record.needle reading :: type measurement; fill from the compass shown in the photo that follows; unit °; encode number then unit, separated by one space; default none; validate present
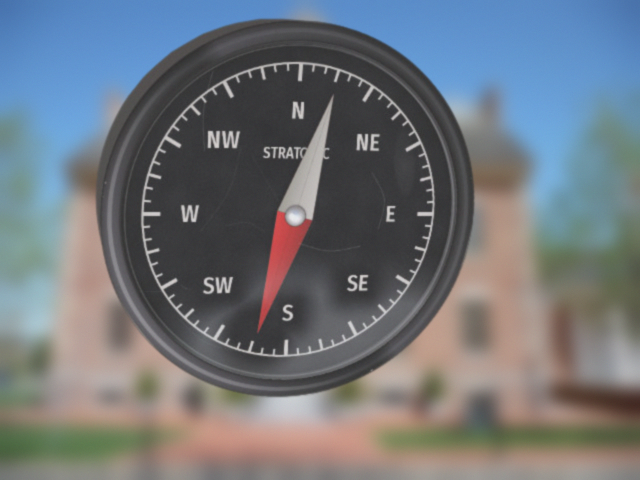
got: 195 °
